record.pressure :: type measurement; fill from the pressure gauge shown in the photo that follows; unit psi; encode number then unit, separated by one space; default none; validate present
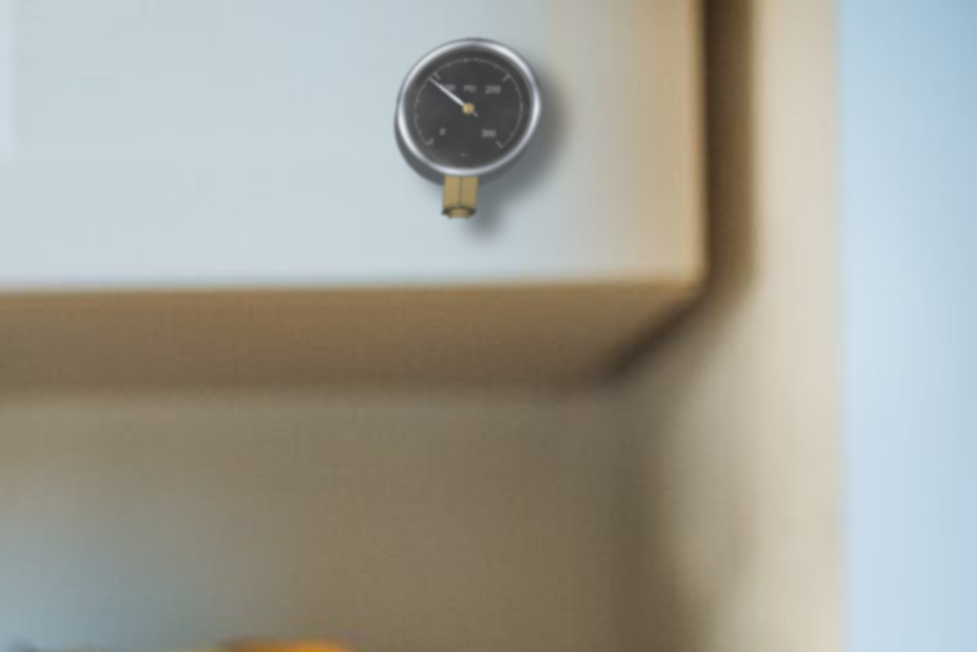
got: 90 psi
